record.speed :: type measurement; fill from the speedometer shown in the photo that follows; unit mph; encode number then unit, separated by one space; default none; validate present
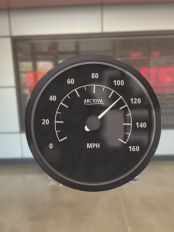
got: 110 mph
